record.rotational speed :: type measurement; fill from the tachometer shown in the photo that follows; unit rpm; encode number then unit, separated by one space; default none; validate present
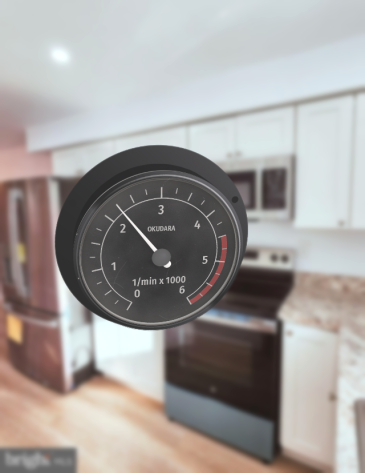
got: 2250 rpm
